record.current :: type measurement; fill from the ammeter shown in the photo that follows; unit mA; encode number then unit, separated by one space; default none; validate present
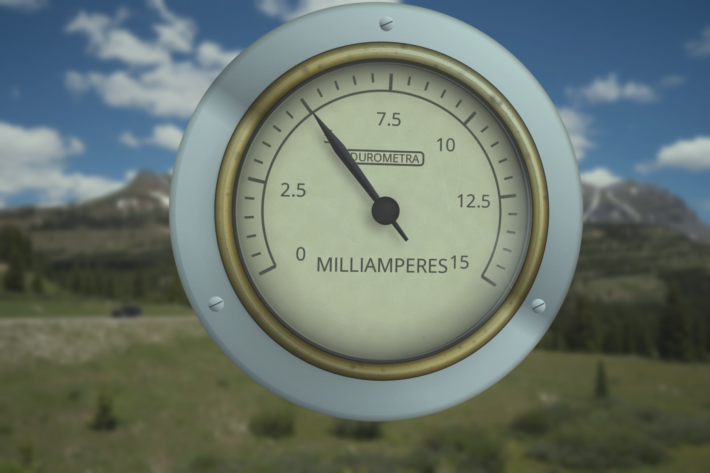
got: 5 mA
